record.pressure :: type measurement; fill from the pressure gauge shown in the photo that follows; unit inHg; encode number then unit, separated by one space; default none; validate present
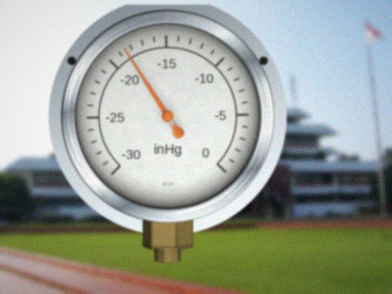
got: -18.5 inHg
